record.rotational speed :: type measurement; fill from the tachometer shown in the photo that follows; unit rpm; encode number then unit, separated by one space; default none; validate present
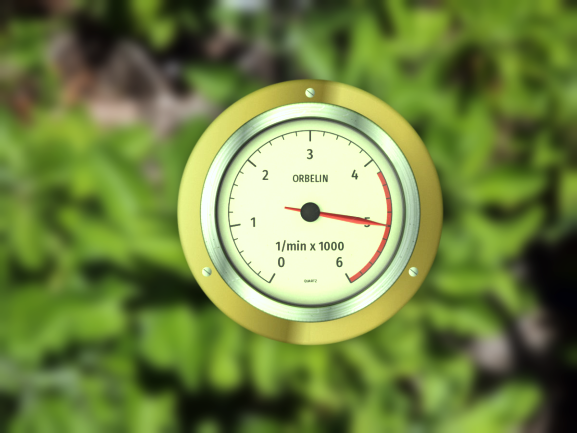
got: 5000 rpm
